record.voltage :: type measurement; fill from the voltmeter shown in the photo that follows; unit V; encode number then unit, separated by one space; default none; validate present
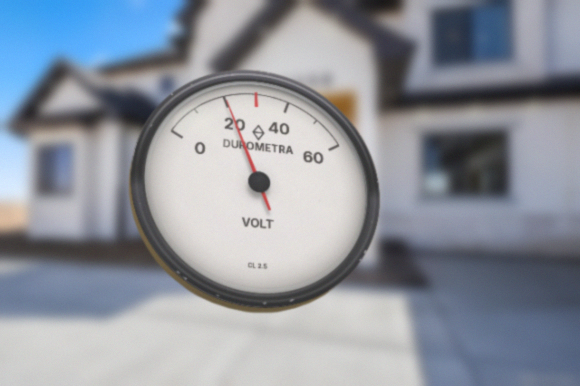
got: 20 V
